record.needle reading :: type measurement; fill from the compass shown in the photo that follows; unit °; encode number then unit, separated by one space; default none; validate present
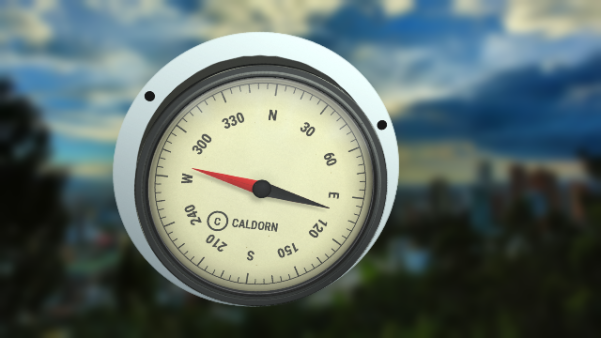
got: 280 °
